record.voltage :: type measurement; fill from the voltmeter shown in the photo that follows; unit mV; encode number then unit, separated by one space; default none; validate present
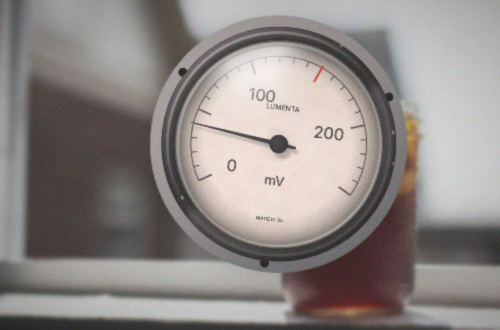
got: 40 mV
